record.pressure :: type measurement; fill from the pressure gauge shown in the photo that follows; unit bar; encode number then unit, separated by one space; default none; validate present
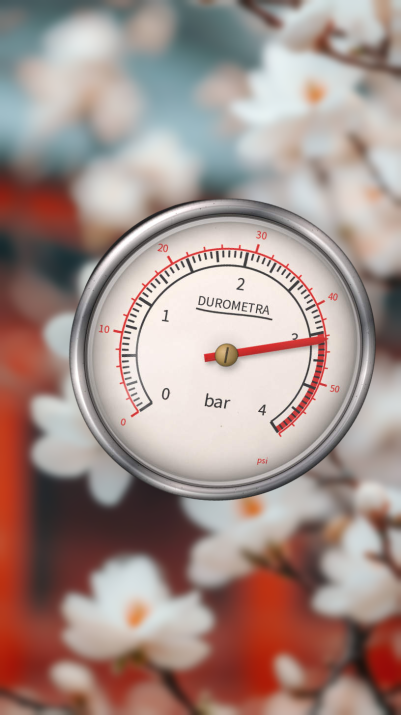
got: 3.05 bar
